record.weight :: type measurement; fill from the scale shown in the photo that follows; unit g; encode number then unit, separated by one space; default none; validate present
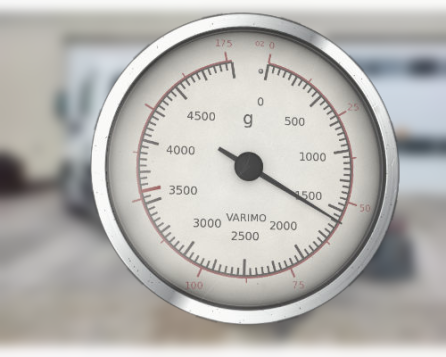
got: 1600 g
